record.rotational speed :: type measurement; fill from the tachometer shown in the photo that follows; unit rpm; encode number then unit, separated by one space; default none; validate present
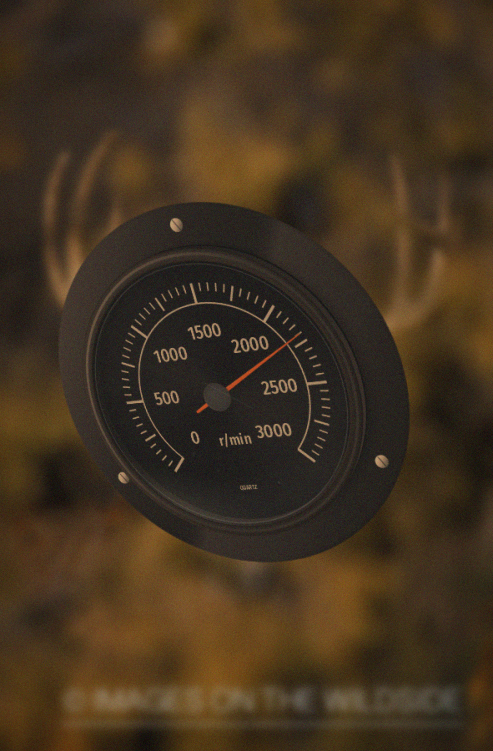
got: 2200 rpm
